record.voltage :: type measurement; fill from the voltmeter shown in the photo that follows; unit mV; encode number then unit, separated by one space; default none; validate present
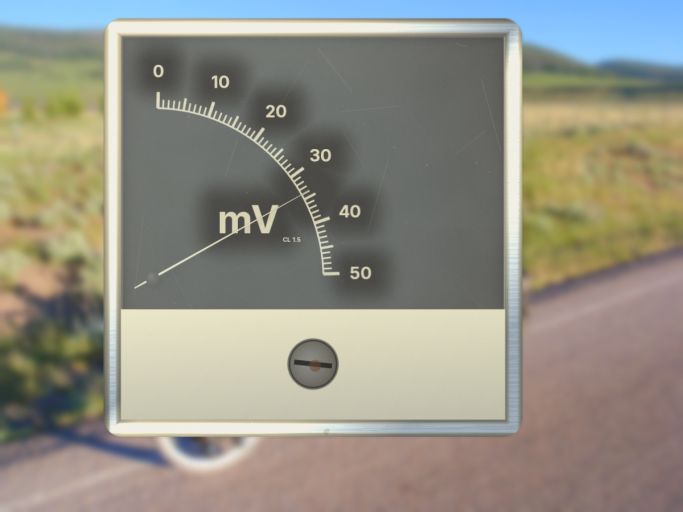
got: 34 mV
